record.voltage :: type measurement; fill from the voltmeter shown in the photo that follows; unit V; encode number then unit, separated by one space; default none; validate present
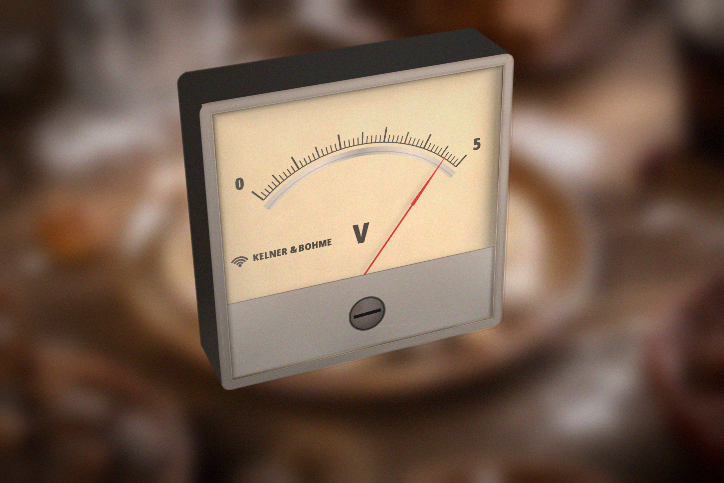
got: 4.5 V
